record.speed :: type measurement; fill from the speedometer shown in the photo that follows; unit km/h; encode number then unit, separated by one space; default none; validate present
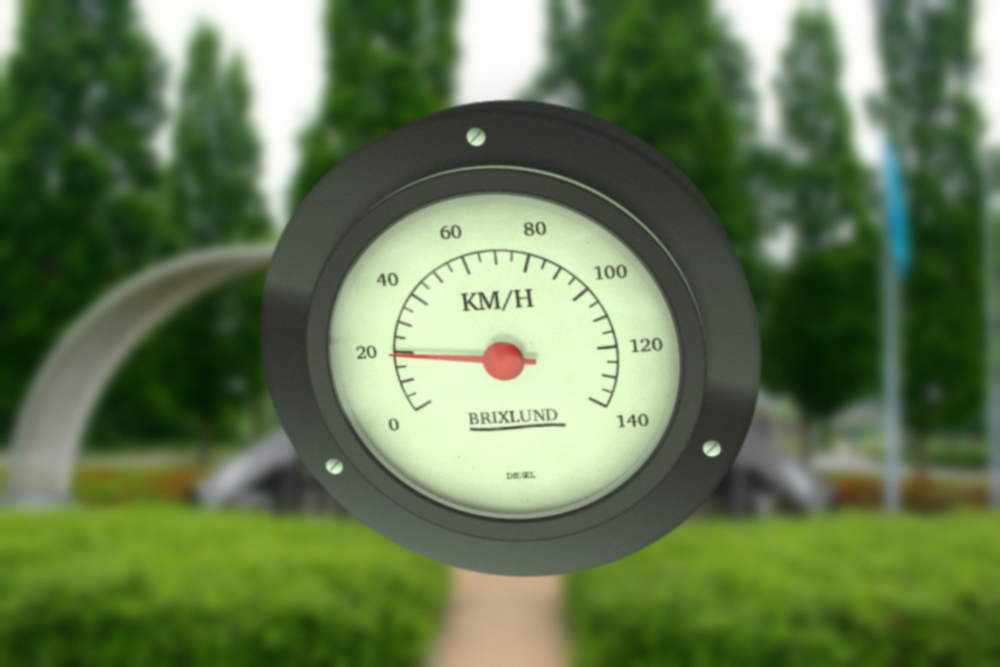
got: 20 km/h
